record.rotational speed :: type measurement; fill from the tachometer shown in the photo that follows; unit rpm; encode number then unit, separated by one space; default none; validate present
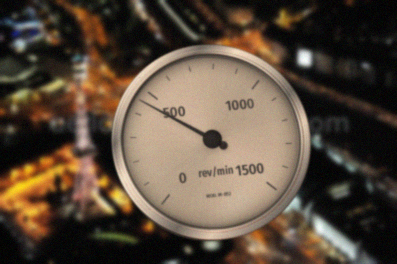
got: 450 rpm
